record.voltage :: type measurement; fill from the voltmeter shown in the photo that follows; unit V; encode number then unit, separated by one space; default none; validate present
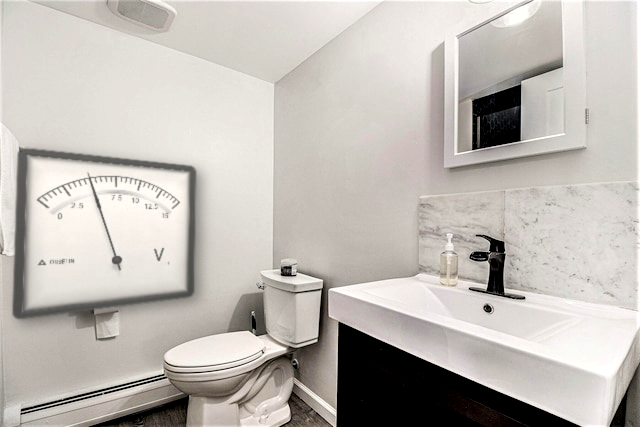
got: 5 V
